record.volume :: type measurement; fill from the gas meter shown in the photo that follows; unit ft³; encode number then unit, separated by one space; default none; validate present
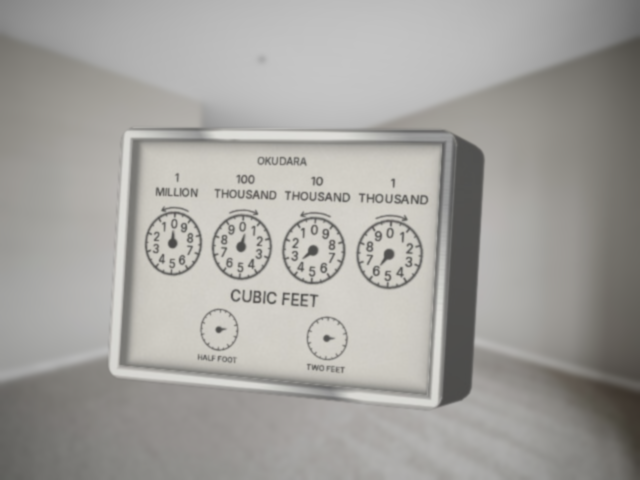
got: 3600 ft³
